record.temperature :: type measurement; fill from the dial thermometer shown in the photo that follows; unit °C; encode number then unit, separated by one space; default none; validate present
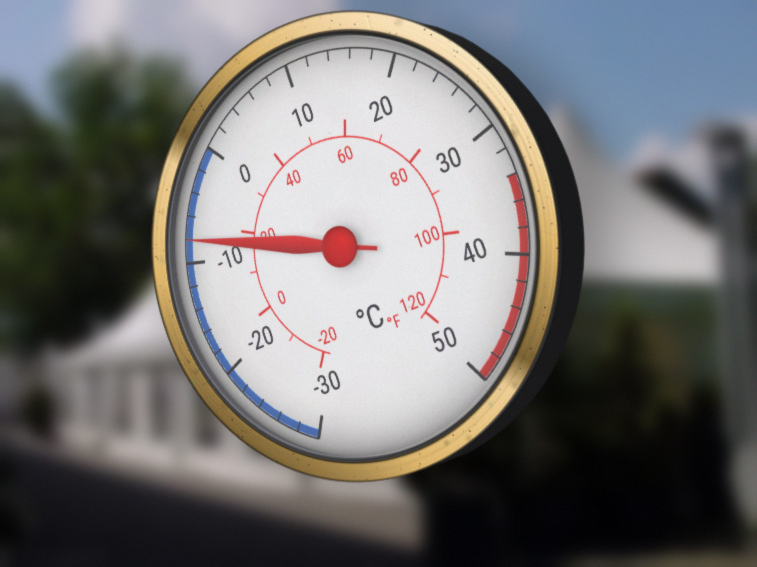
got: -8 °C
